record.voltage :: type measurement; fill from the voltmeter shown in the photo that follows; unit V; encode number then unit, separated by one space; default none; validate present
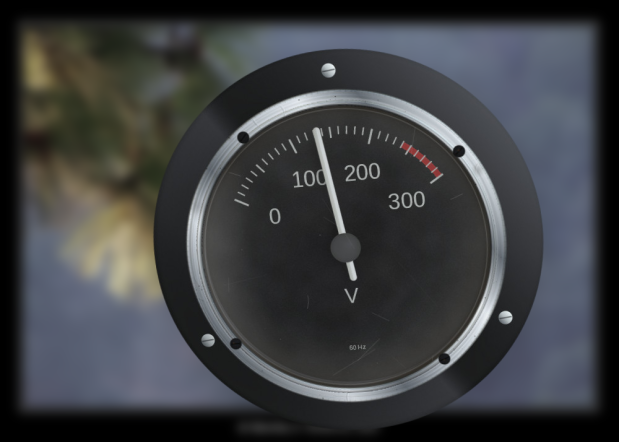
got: 135 V
